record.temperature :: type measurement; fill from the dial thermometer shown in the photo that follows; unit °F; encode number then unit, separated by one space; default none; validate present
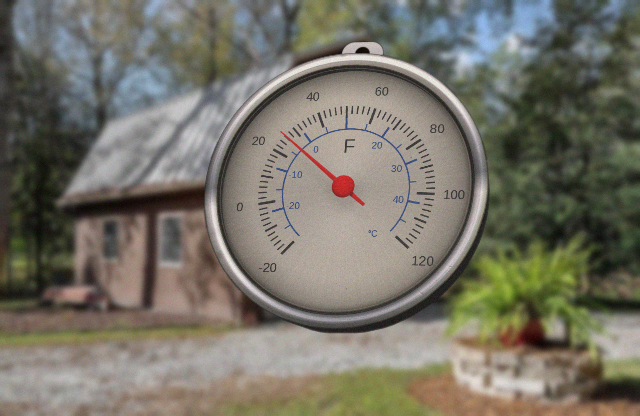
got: 26 °F
